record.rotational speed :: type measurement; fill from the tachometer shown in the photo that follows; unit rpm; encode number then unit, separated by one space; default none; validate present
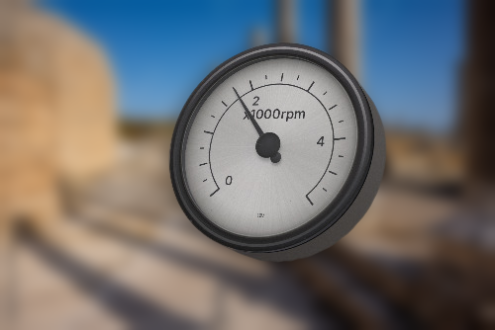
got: 1750 rpm
